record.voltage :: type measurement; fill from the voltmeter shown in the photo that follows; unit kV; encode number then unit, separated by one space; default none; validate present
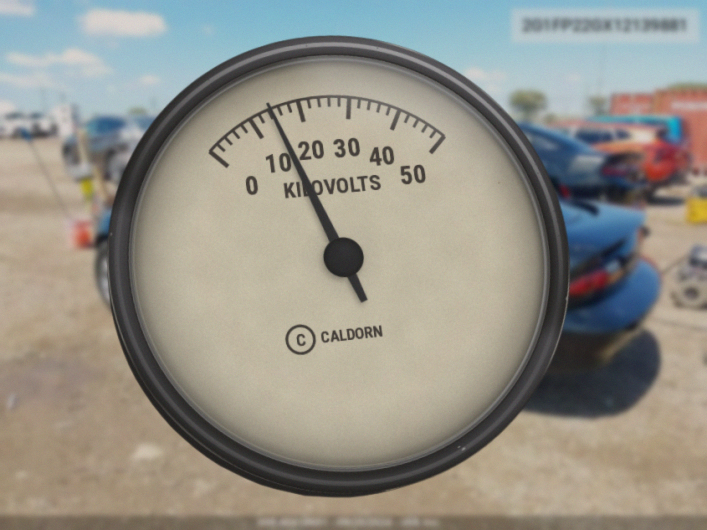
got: 14 kV
